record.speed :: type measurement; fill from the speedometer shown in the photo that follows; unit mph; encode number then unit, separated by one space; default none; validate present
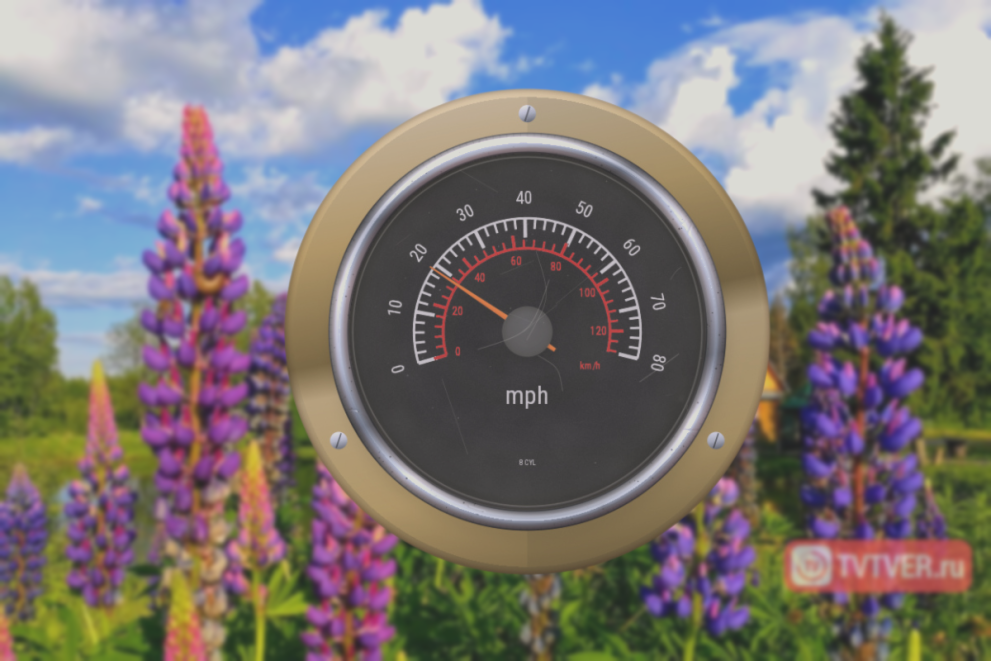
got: 19 mph
